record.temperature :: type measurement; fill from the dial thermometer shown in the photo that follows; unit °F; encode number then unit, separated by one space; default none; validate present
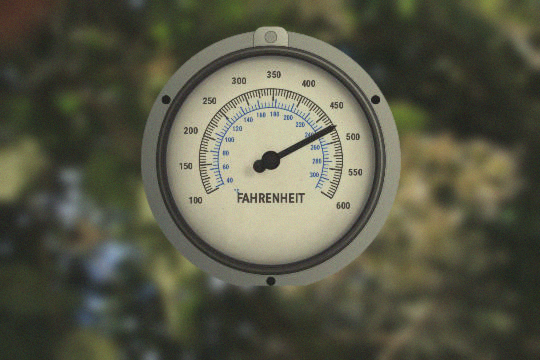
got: 475 °F
